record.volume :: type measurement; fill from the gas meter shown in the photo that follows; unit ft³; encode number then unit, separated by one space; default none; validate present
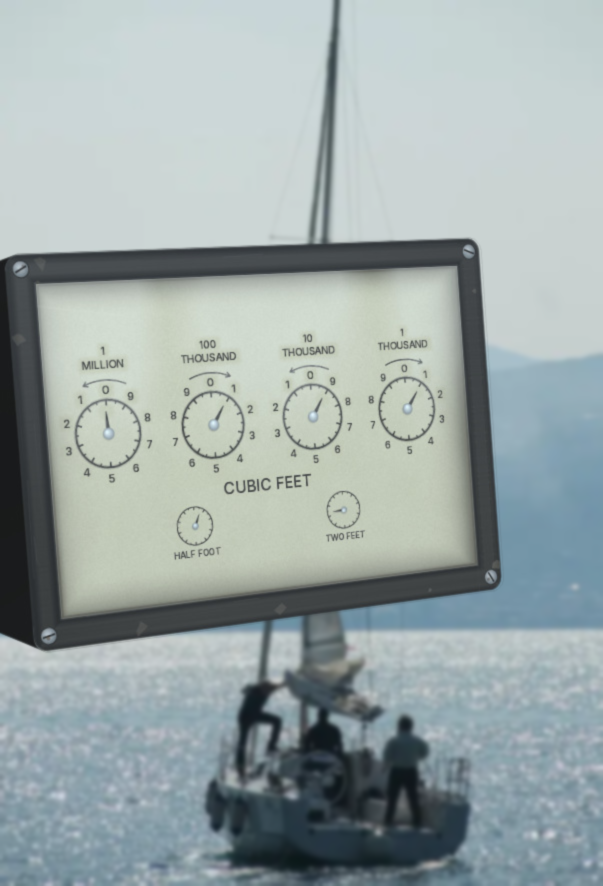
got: 9100 ft³
